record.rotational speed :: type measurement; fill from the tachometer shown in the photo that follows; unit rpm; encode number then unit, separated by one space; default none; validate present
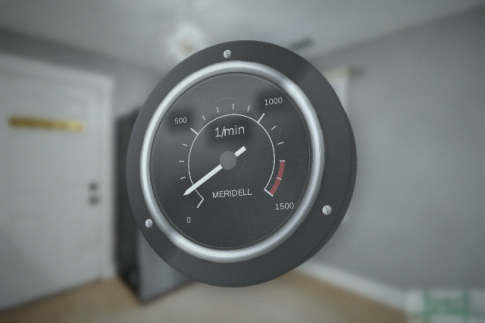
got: 100 rpm
